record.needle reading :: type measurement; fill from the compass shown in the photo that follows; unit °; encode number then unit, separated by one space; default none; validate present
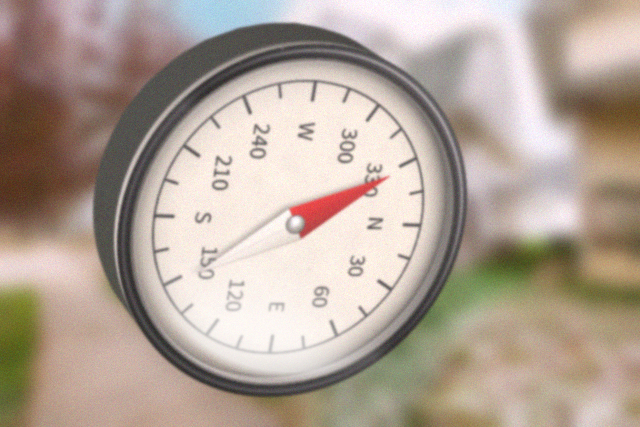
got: 330 °
